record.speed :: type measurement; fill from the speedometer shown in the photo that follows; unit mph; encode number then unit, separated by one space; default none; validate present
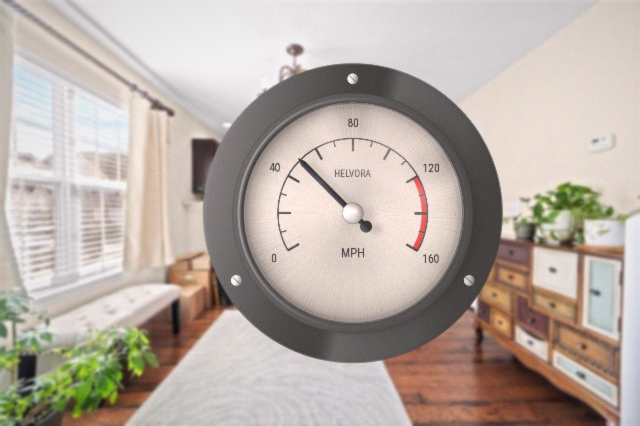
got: 50 mph
